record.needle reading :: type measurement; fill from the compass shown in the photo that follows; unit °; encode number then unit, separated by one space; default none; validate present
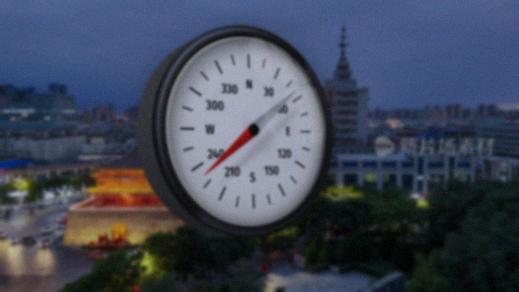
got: 232.5 °
